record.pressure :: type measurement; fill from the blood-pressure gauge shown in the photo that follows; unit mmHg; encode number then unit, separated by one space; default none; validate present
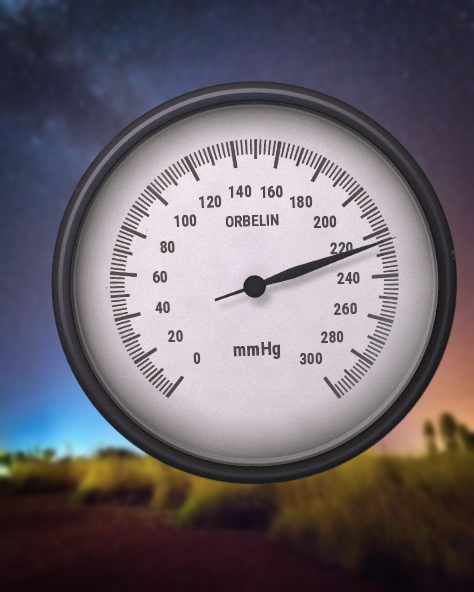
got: 224 mmHg
